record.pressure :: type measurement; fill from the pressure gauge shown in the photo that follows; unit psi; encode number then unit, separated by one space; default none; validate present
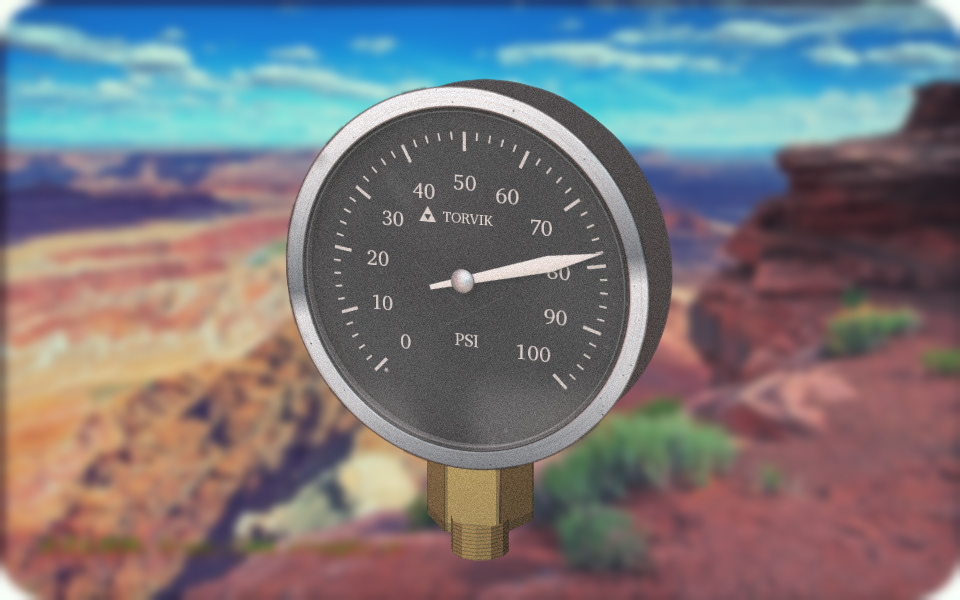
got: 78 psi
